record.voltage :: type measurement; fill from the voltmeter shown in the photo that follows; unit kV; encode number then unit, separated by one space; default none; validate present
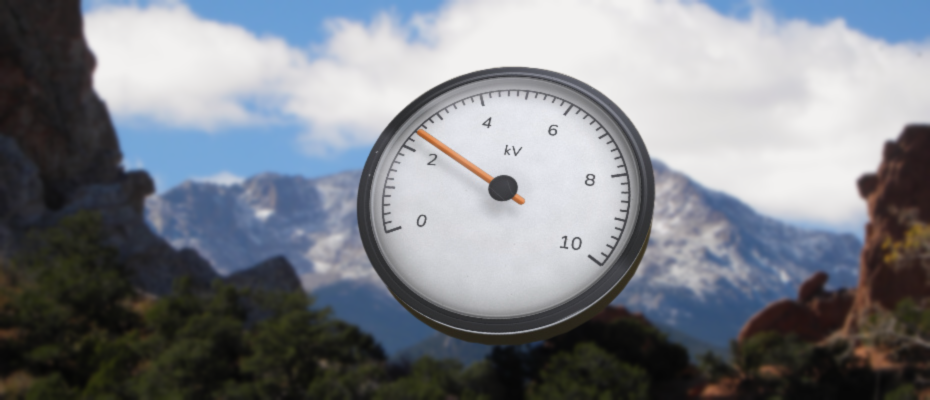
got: 2.4 kV
